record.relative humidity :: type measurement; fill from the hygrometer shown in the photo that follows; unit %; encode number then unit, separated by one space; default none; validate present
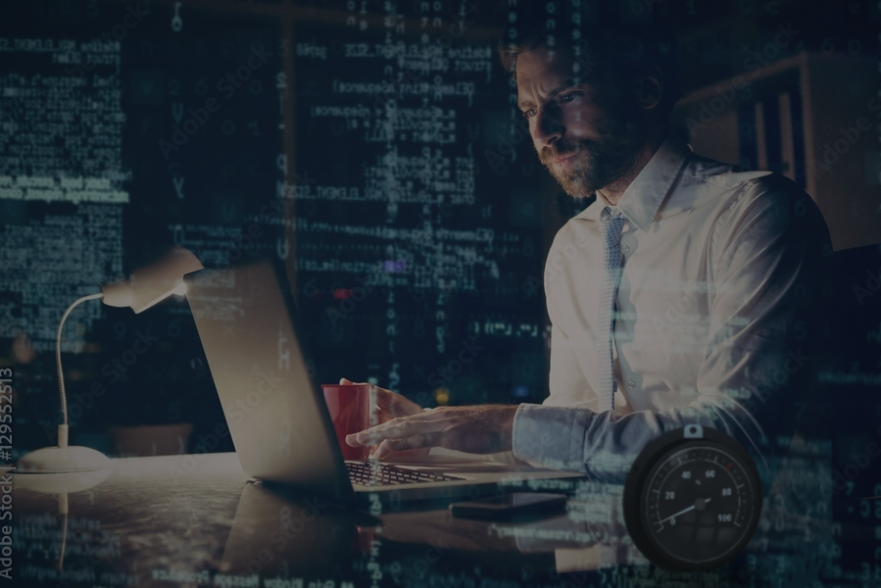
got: 4 %
